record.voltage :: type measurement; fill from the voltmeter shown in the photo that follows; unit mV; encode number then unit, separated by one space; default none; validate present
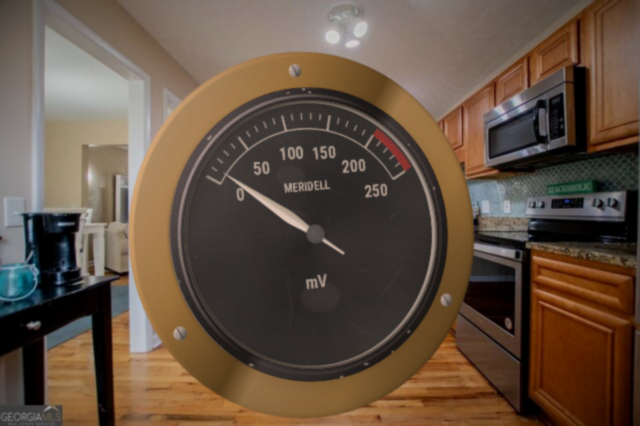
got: 10 mV
